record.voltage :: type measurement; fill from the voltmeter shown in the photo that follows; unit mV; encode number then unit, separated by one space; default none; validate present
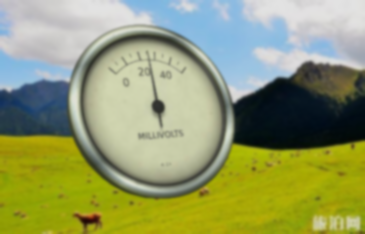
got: 25 mV
